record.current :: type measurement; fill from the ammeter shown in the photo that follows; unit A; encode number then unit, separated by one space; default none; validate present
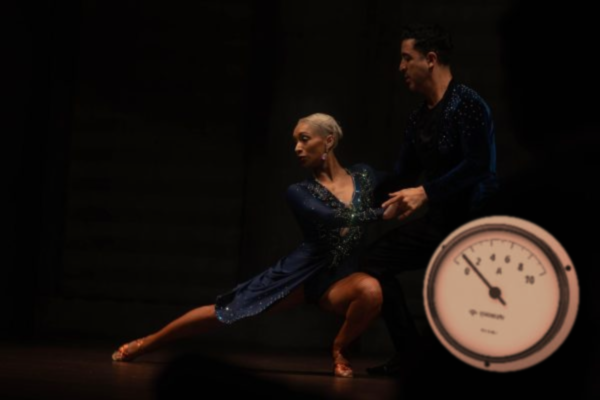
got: 1 A
